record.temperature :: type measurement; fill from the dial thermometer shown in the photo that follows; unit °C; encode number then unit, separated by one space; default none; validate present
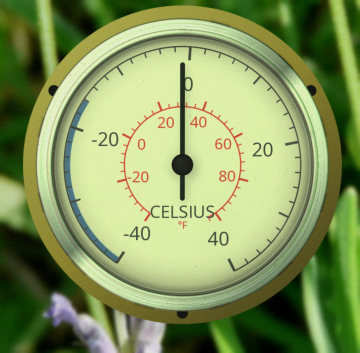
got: -1 °C
